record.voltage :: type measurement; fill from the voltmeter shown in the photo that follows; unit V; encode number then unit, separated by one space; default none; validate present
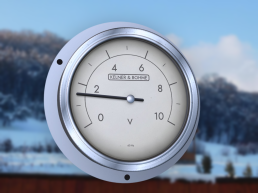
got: 1.5 V
